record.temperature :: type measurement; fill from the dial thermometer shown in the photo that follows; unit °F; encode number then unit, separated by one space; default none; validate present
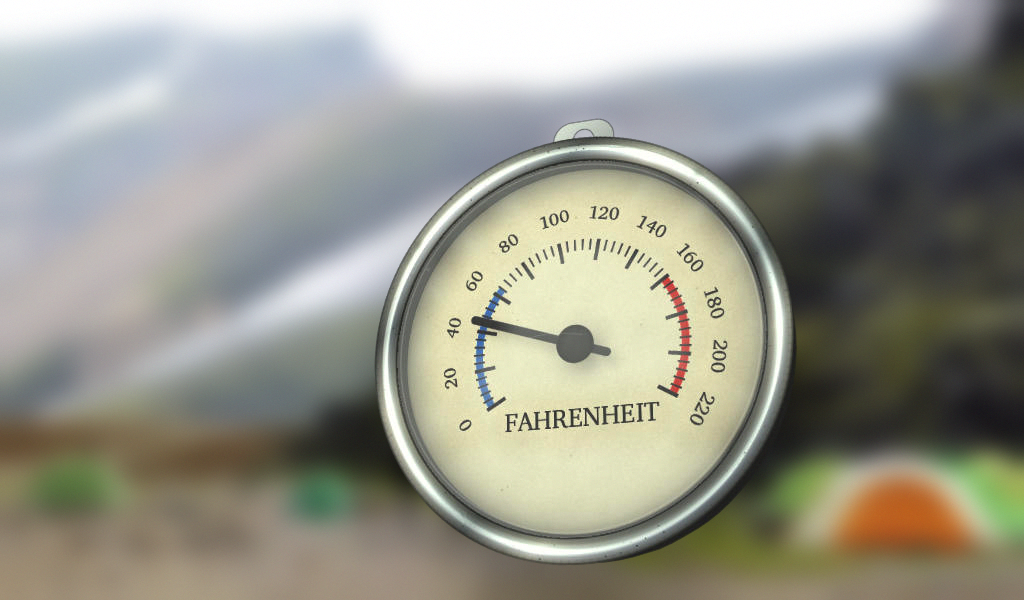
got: 44 °F
